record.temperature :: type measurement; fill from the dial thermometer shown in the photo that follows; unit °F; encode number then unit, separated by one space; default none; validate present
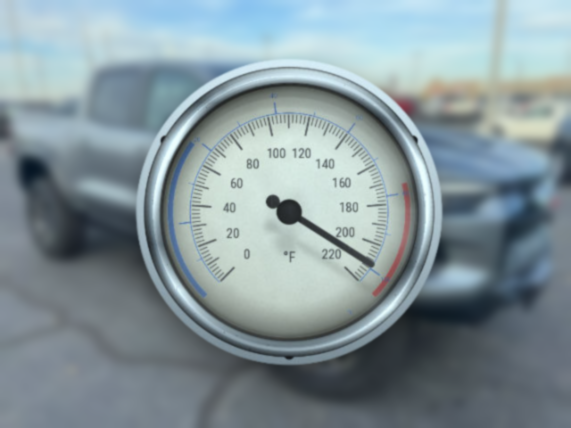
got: 210 °F
